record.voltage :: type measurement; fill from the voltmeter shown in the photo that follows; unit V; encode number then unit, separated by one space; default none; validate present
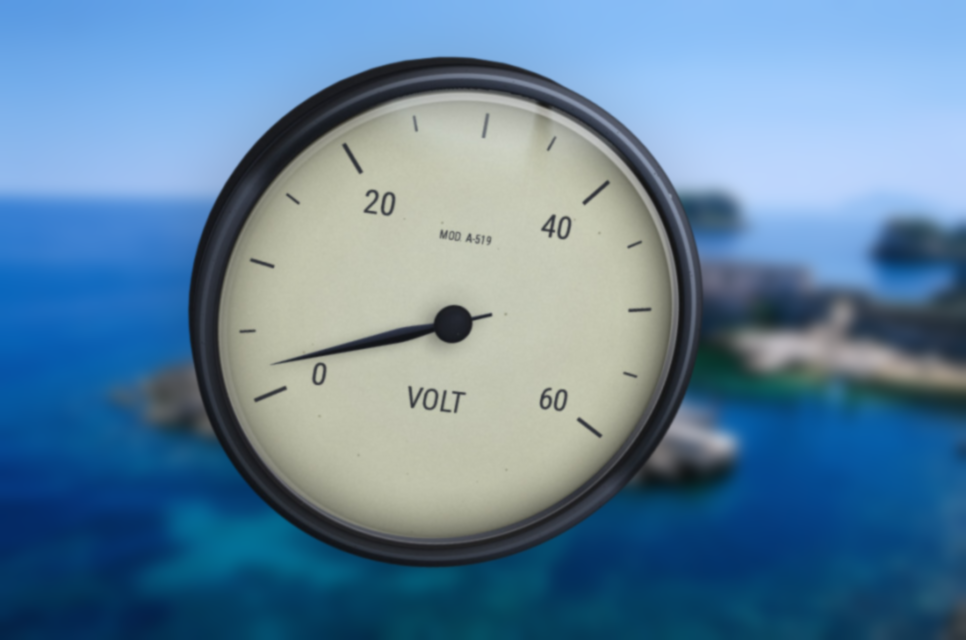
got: 2.5 V
